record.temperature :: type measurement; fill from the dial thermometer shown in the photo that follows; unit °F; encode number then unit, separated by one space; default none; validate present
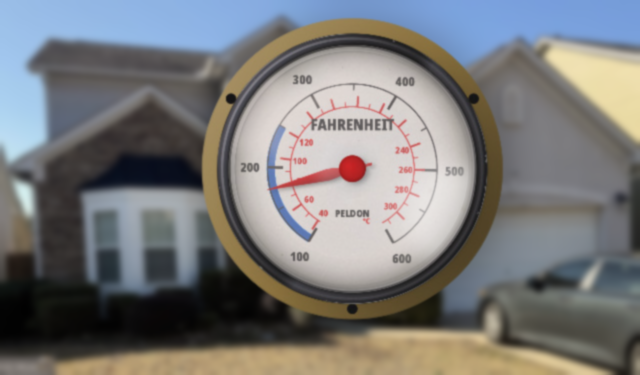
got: 175 °F
